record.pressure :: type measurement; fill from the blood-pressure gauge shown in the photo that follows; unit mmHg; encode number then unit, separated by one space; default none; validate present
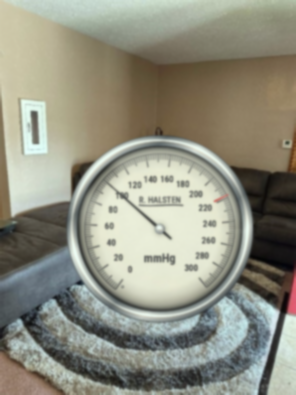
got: 100 mmHg
